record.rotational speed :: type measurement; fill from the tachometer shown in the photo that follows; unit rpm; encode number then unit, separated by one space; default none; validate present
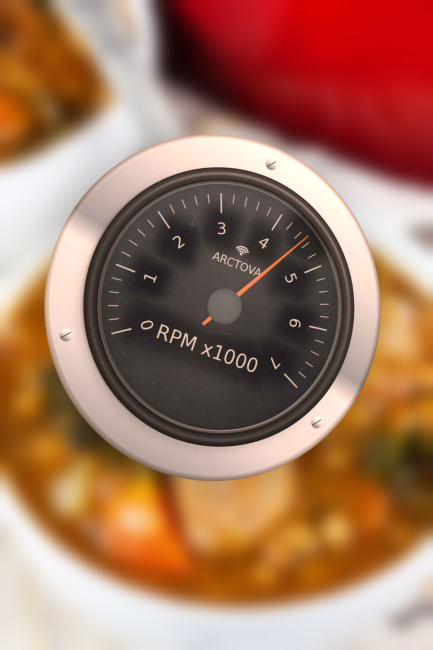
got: 4500 rpm
